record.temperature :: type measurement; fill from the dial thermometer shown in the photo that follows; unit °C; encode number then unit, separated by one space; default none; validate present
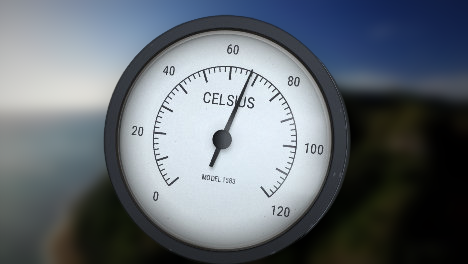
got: 68 °C
